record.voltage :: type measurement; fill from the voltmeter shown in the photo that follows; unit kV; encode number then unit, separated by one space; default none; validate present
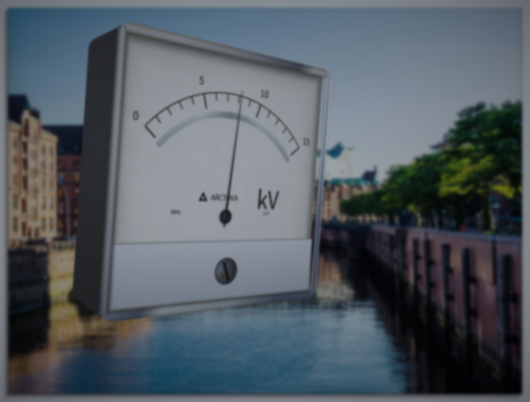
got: 8 kV
